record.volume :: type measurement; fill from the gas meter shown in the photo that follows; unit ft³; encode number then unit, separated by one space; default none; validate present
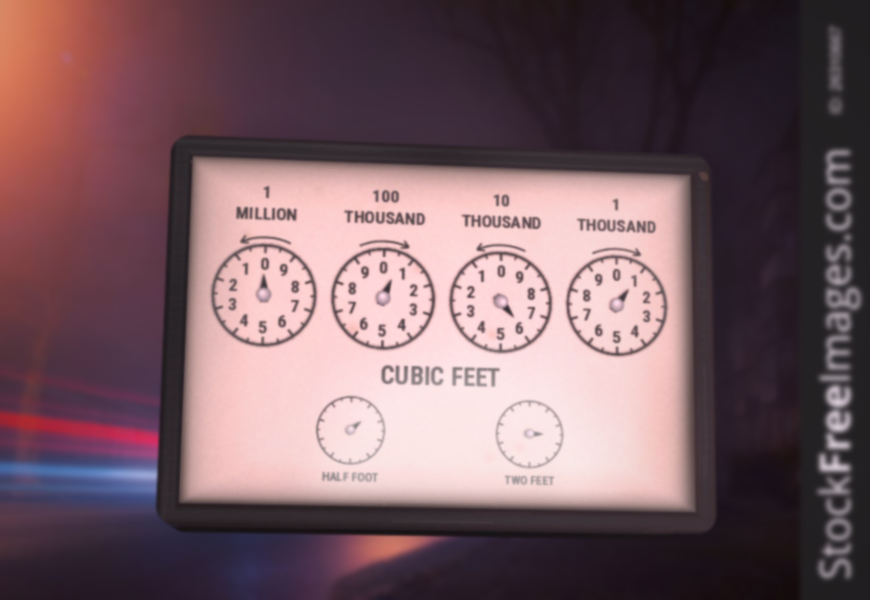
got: 6100 ft³
